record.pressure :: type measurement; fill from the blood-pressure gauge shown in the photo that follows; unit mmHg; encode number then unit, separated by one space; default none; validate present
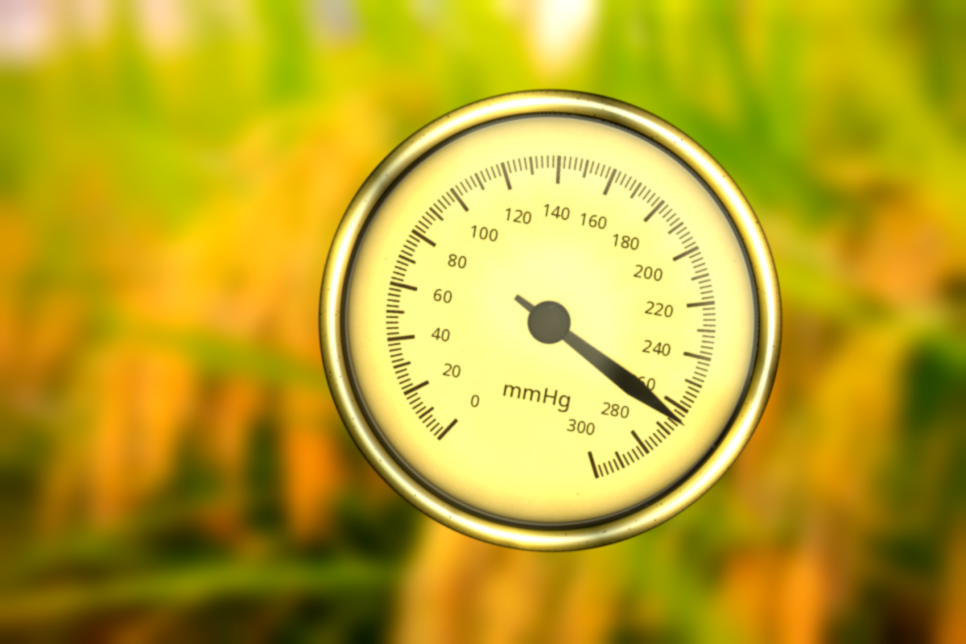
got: 264 mmHg
